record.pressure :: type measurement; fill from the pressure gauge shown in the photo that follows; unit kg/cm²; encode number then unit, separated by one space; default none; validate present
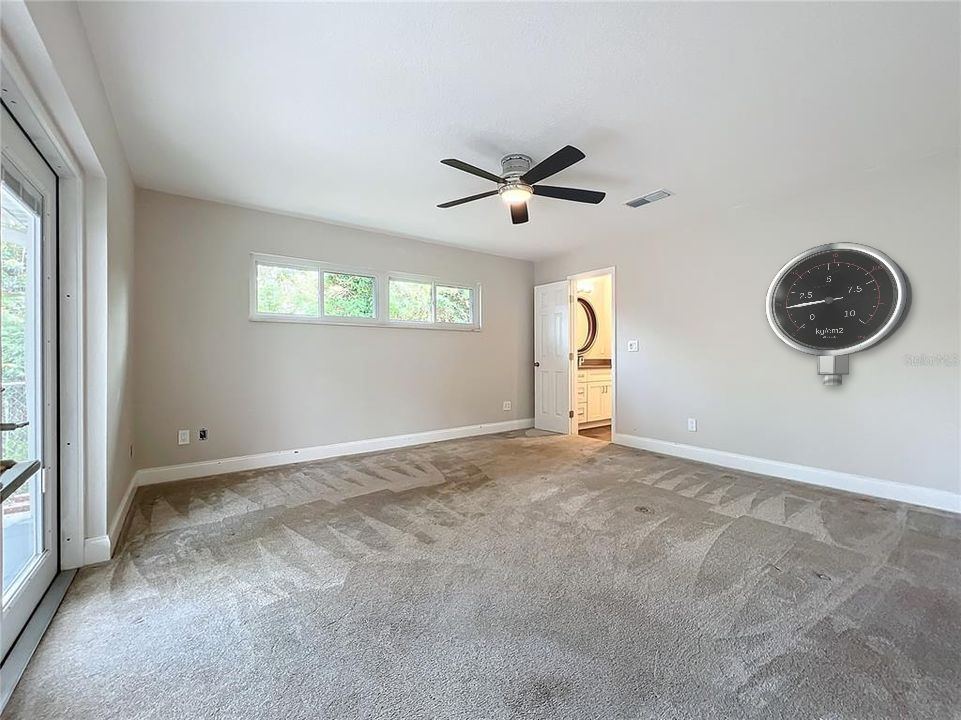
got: 1.5 kg/cm²
